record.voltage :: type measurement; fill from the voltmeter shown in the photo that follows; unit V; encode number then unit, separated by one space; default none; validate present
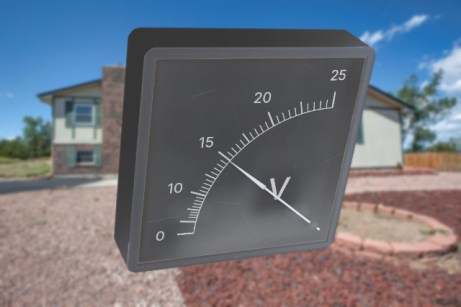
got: 15 V
